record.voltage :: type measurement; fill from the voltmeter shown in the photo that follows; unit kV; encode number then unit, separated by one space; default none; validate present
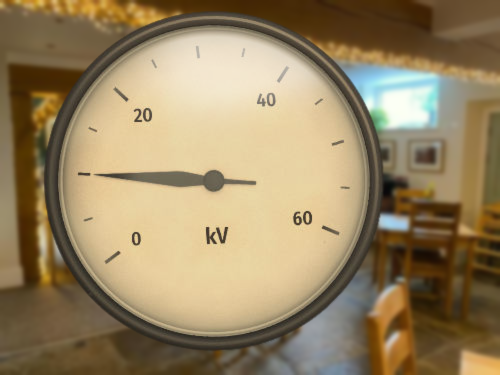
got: 10 kV
